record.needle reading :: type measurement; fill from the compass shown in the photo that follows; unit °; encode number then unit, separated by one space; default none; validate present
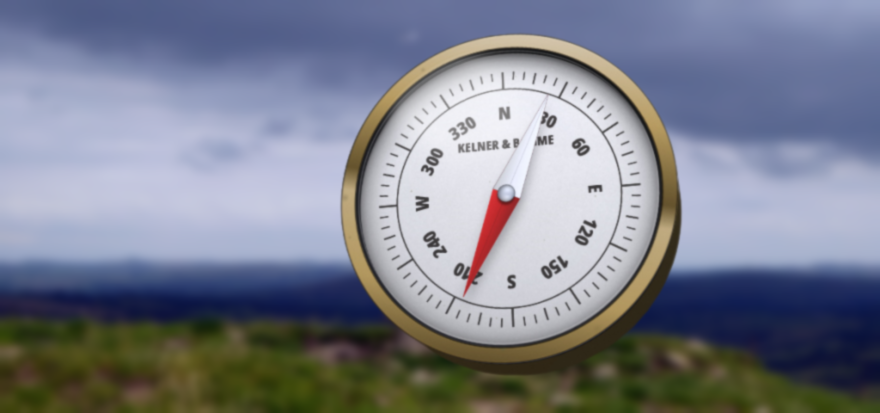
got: 205 °
